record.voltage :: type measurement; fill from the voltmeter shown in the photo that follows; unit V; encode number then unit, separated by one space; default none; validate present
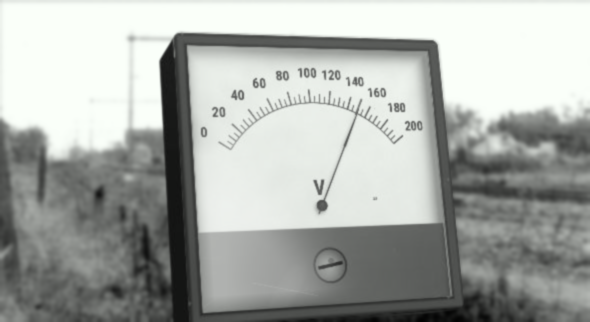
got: 150 V
